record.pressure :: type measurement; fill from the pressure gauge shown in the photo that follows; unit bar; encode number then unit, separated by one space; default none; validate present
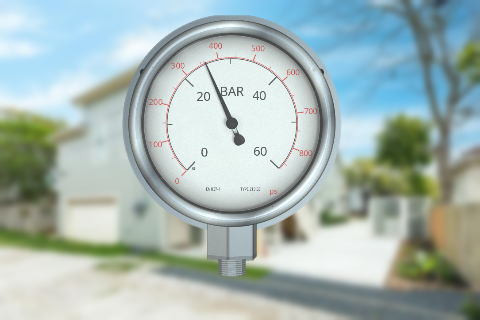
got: 25 bar
